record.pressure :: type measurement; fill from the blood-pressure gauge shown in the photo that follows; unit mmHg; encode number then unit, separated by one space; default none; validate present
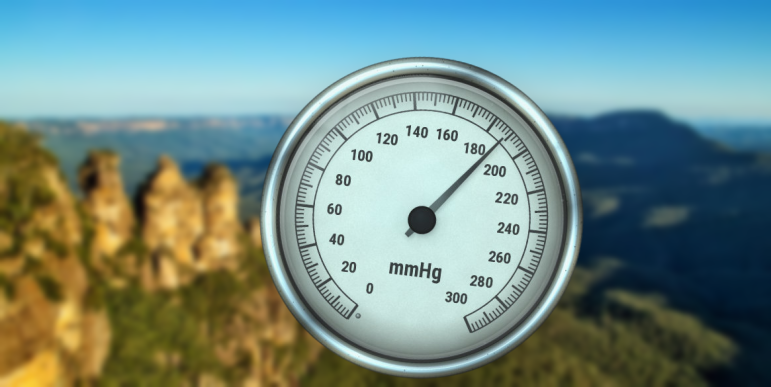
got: 188 mmHg
